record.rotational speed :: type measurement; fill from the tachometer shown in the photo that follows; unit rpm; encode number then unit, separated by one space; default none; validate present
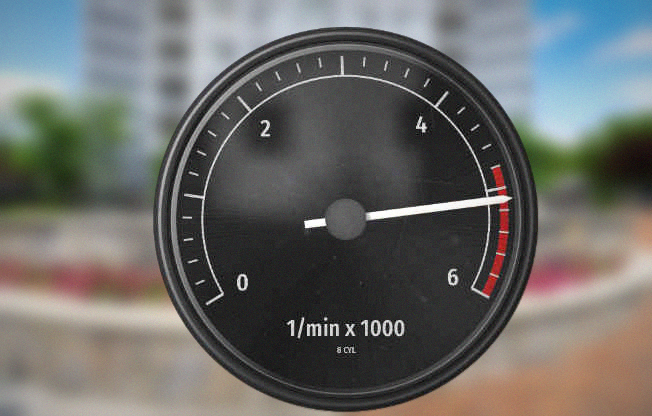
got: 5100 rpm
